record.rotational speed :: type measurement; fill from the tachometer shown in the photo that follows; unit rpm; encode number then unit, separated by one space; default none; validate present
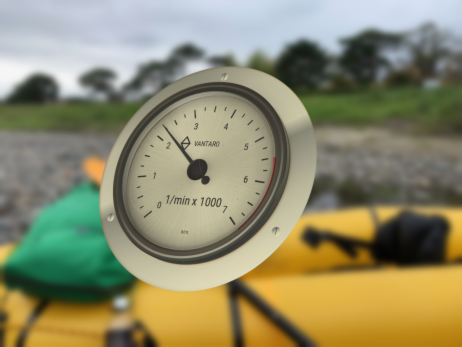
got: 2250 rpm
